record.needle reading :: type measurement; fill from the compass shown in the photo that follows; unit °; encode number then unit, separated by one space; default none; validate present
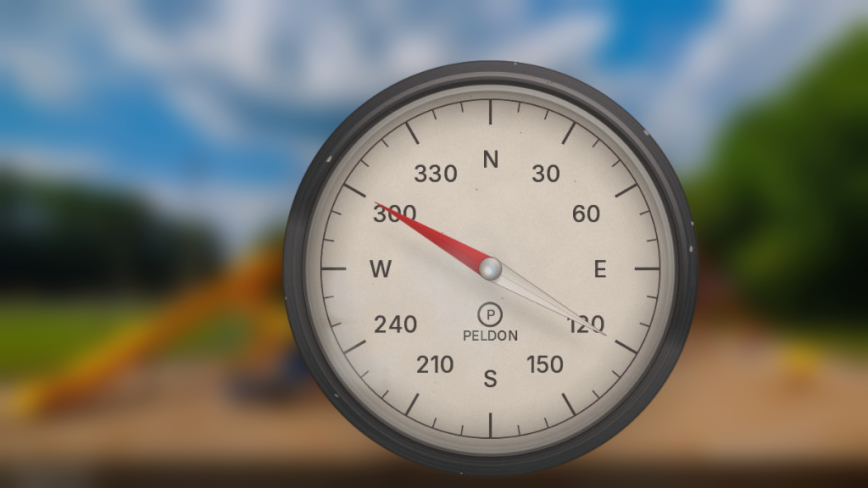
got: 300 °
